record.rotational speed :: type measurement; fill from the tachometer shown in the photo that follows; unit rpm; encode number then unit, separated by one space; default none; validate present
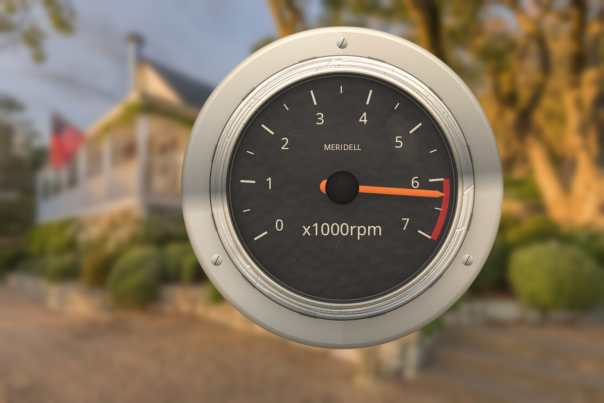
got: 6250 rpm
